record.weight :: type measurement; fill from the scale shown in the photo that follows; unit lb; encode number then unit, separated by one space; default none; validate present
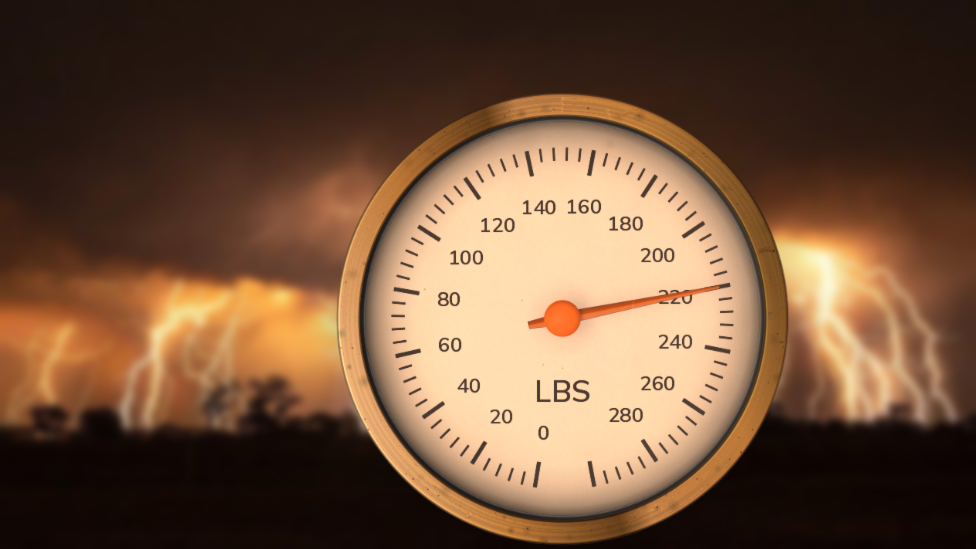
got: 220 lb
